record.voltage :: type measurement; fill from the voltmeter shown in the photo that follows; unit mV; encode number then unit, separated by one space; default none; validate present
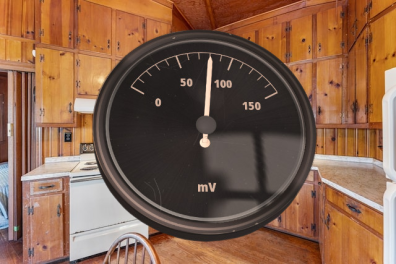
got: 80 mV
